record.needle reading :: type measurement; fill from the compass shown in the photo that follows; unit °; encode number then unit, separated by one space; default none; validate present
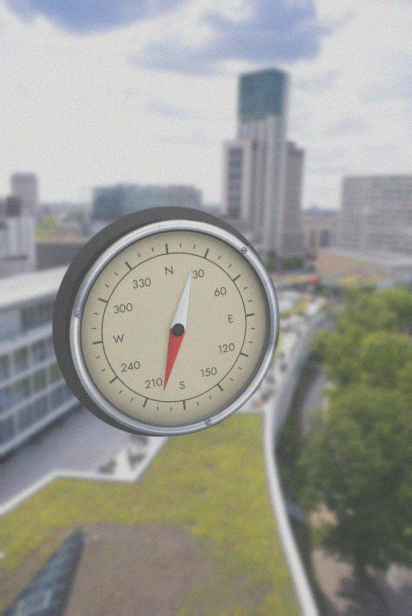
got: 200 °
